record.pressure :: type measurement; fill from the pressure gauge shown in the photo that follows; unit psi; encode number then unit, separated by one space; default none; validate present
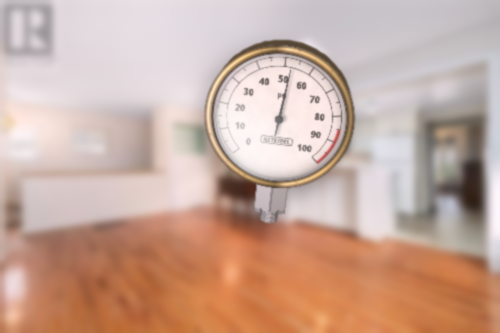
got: 52.5 psi
